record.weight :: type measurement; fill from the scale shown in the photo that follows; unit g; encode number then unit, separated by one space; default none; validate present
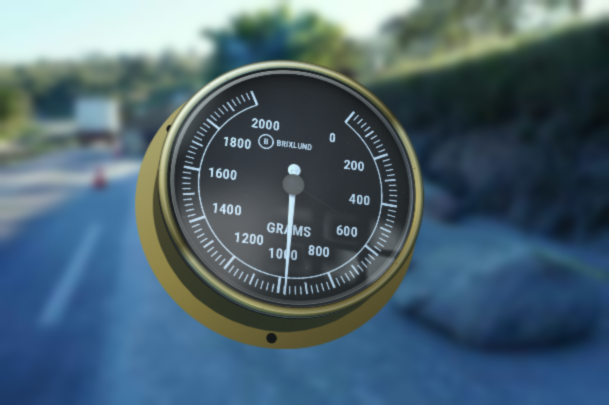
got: 980 g
